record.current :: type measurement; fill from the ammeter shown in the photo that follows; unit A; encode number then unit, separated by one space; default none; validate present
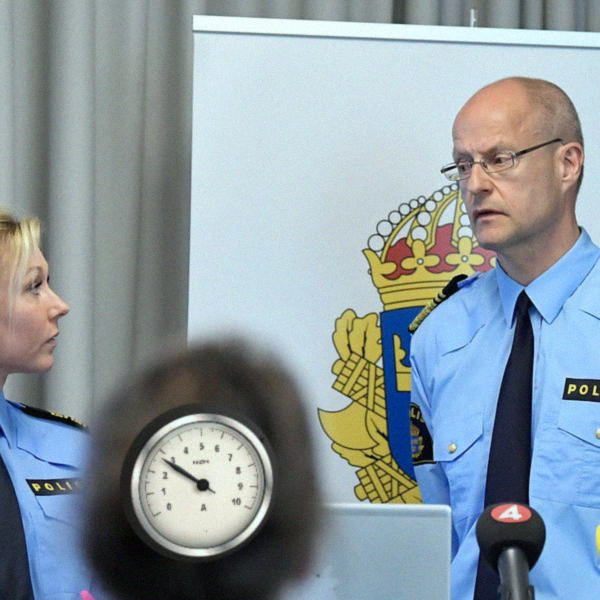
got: 2.75 A
